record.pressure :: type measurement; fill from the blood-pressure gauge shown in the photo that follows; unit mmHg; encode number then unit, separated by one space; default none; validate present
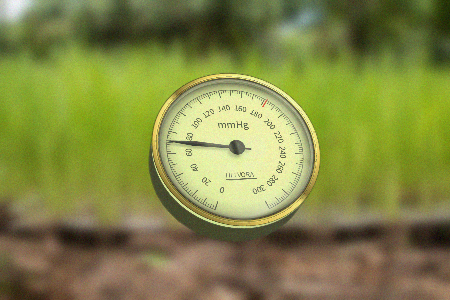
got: 70 mmHg
